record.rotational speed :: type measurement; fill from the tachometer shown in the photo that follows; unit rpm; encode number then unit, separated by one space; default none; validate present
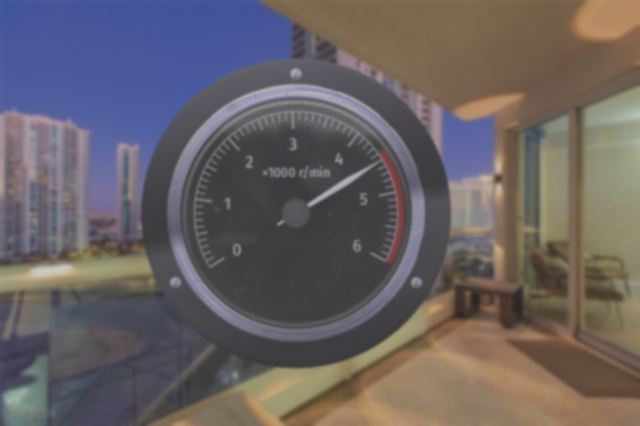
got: 4500 rpm
